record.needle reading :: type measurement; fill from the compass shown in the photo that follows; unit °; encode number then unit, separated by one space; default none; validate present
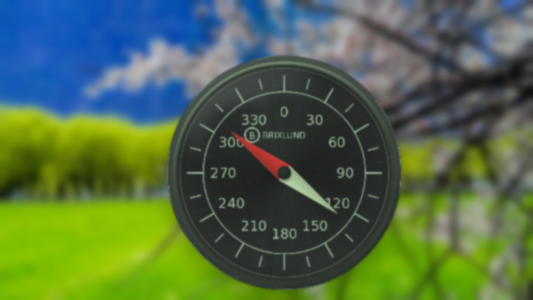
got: 307.5 °
